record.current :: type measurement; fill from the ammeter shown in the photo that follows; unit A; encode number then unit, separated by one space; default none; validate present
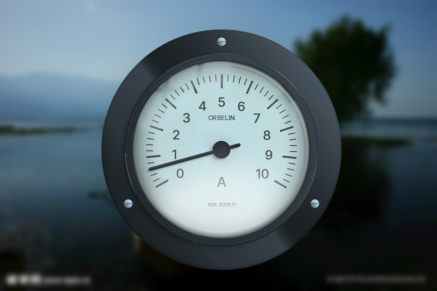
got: 0.6 A
